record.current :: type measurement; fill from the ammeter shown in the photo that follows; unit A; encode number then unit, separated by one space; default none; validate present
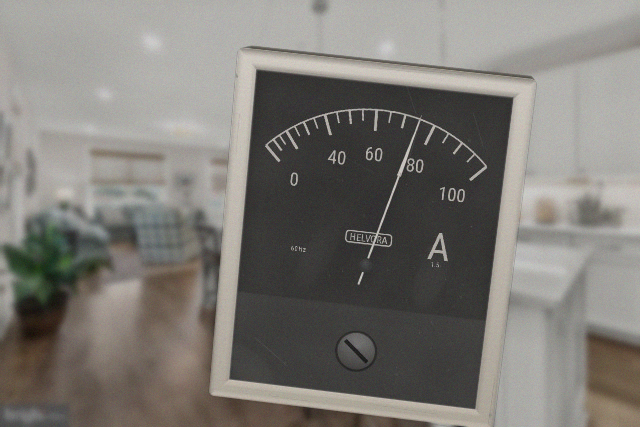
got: 75 A
